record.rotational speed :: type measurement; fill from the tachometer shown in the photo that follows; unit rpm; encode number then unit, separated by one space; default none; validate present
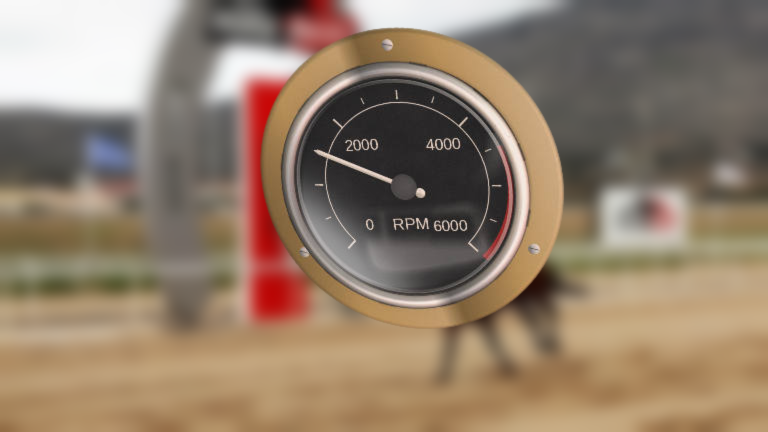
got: 1500 rpm
